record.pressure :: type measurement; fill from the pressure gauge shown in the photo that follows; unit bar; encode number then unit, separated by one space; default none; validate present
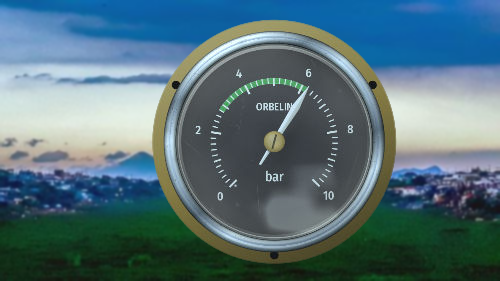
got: 6.2 bar
